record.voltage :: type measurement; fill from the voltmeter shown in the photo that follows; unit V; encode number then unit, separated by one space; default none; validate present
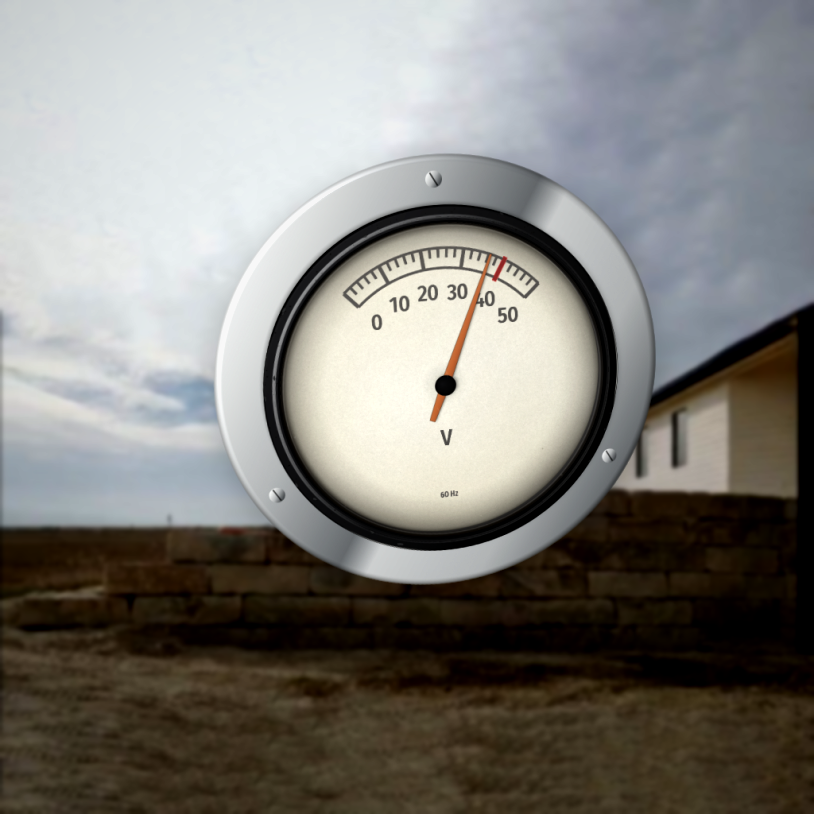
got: 36 V
